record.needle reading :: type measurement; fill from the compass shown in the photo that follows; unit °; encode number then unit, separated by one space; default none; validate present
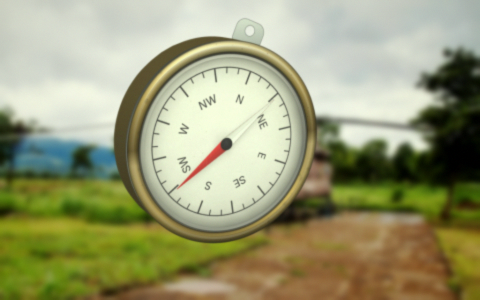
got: 210 °
